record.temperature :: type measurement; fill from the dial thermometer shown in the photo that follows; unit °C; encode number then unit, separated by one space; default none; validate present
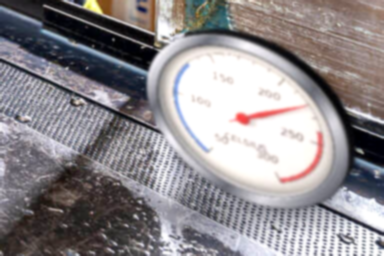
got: 220 °C
